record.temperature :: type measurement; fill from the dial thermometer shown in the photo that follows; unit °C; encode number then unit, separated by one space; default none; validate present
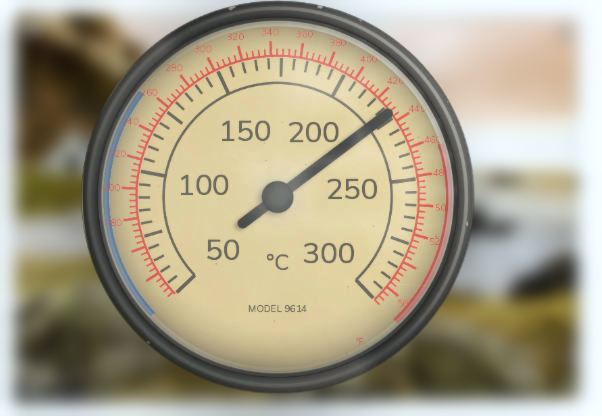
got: 222.5 °C
